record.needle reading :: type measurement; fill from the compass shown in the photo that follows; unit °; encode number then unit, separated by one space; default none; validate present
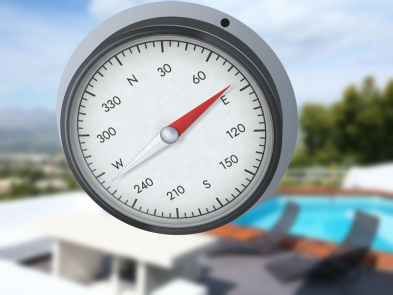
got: 82.5 °
